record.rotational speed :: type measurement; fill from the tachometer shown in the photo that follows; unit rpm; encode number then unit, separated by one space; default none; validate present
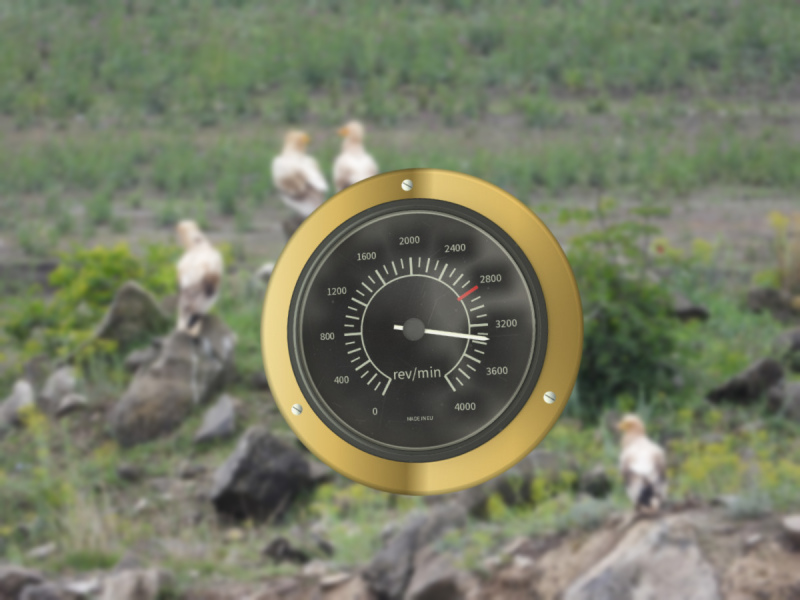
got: 3350 rpm
